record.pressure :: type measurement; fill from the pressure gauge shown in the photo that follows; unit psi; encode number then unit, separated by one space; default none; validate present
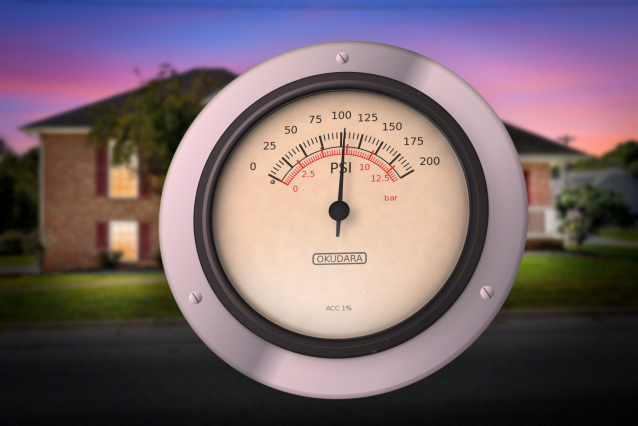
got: 105 psi
